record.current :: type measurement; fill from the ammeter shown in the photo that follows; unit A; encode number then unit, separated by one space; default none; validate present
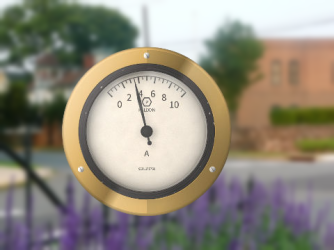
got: 3.5 A
